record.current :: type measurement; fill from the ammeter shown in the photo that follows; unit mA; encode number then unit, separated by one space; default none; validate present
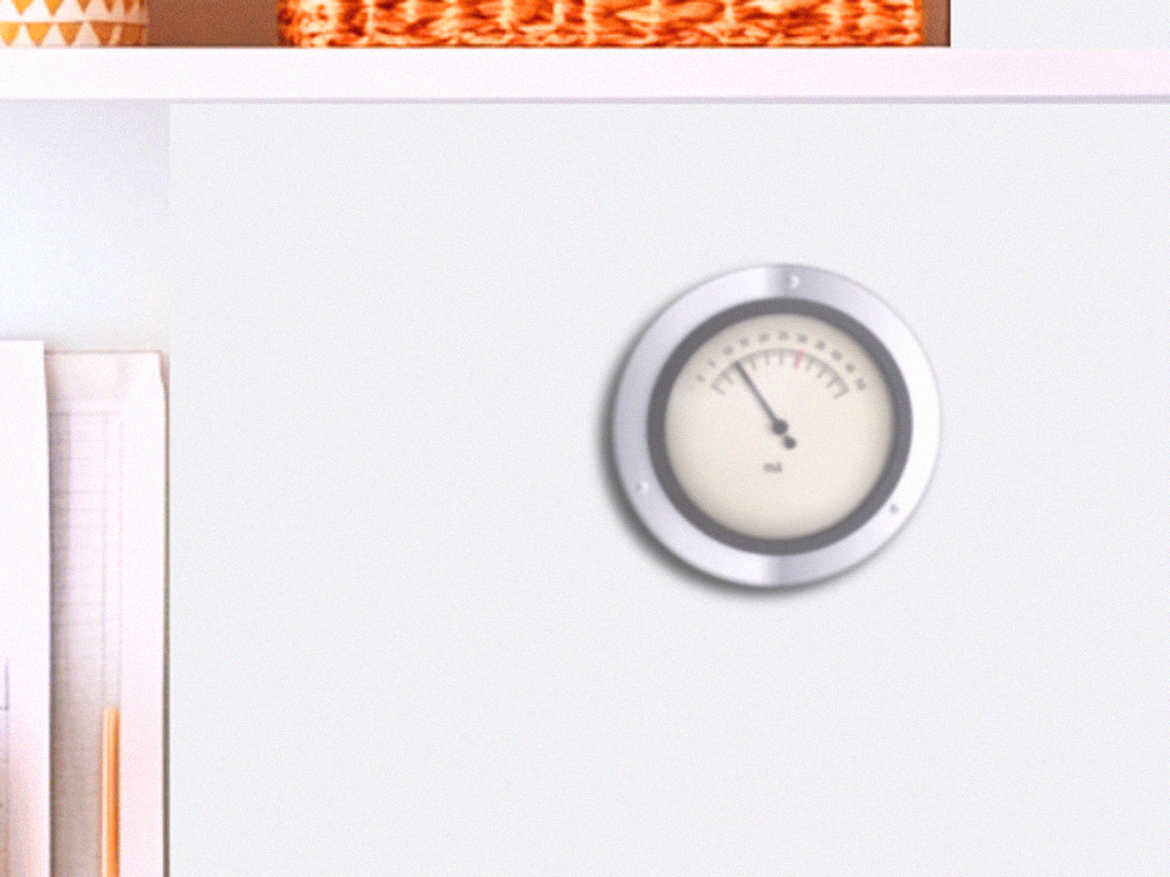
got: 10 mA
